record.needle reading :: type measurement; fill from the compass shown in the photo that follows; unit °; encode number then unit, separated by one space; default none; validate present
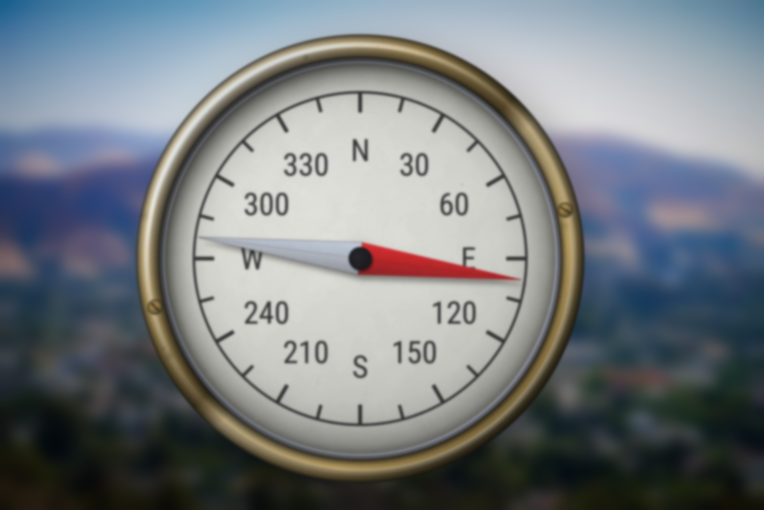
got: 97.5 °
